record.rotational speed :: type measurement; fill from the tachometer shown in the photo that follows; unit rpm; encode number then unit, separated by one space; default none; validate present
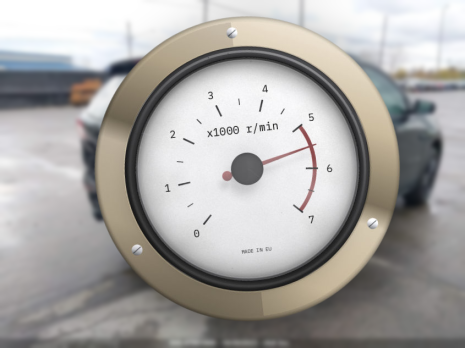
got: 5500 rpm
